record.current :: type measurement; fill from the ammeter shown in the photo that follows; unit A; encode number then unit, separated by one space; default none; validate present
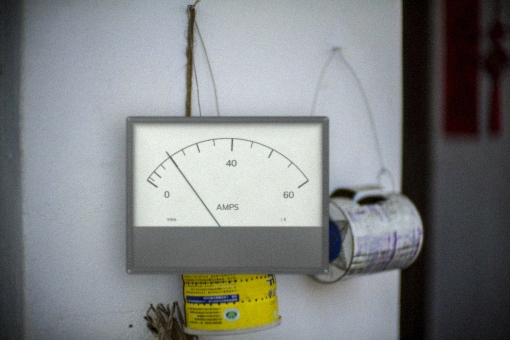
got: 20 A
